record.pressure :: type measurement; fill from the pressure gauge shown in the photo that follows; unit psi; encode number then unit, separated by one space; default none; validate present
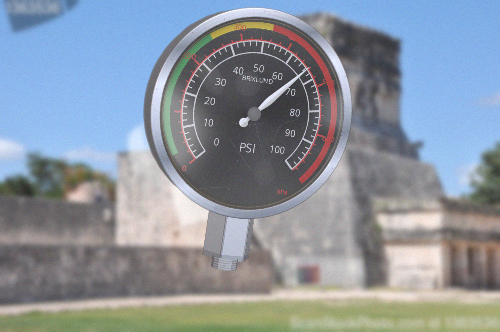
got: 66 psi
